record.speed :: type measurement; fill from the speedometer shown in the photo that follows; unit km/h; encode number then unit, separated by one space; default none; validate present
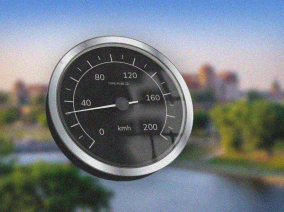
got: 30 km/h
